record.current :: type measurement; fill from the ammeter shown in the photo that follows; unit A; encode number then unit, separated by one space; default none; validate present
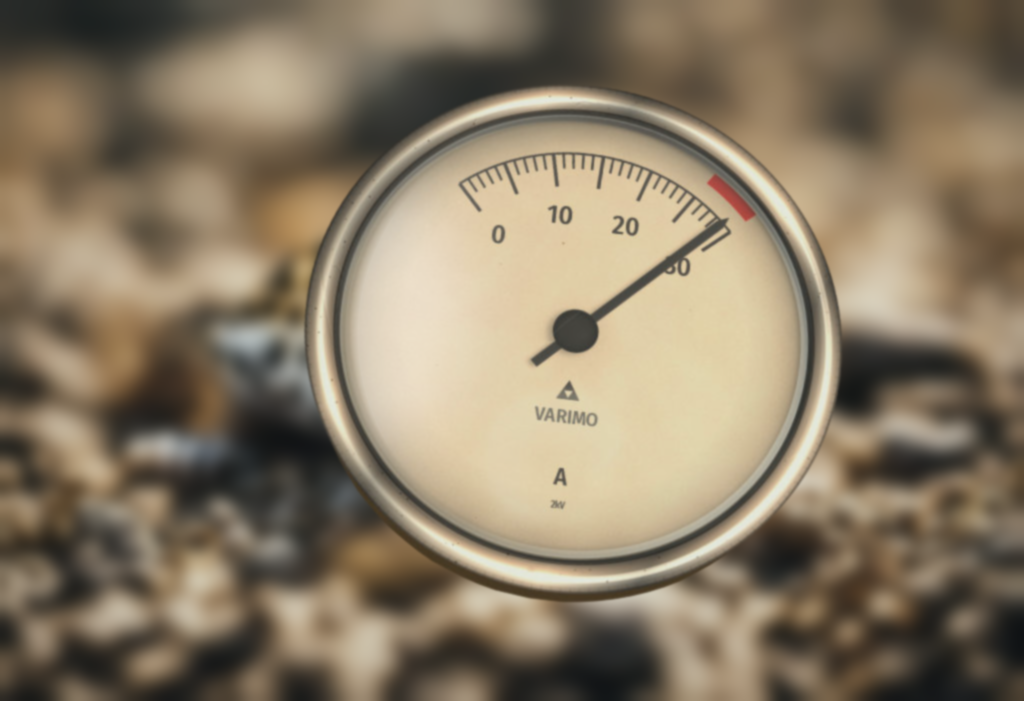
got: 29 A
